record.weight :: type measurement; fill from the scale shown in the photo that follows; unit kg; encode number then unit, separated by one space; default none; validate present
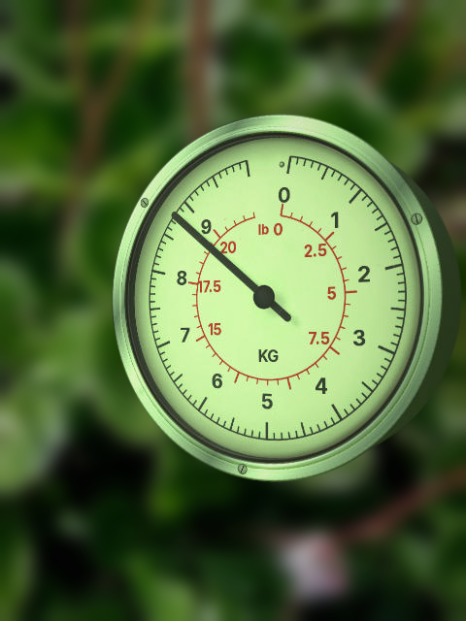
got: 8.8 kg
